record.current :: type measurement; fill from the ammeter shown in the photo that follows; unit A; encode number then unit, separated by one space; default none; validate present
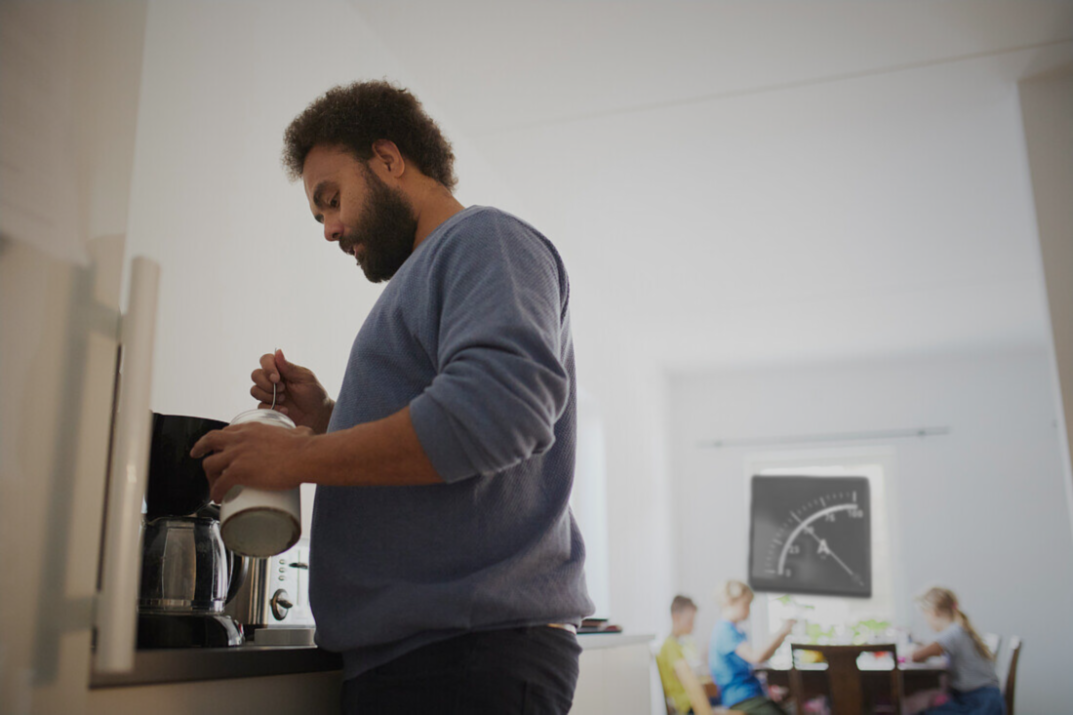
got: 50 A
